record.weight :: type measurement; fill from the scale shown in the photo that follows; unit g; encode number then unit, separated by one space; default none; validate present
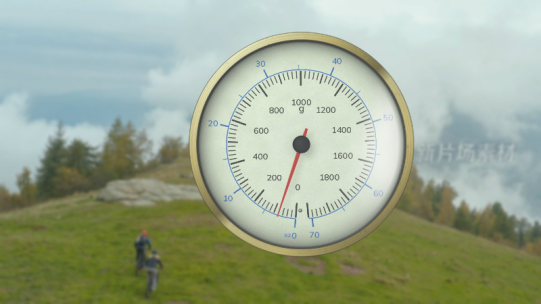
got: 80 g
